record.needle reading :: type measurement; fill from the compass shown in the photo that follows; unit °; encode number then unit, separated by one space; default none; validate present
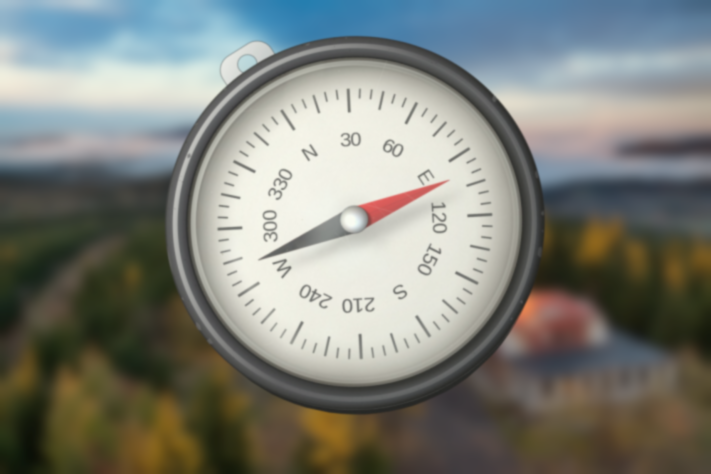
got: 100 °
